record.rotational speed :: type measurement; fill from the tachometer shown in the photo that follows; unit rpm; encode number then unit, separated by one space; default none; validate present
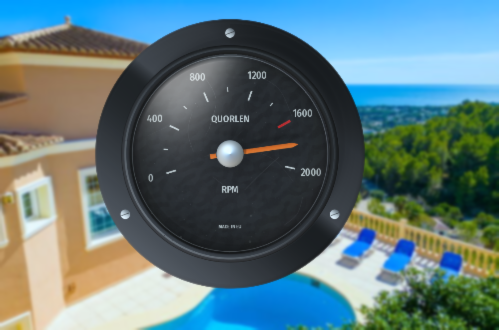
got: 1800 rpm
